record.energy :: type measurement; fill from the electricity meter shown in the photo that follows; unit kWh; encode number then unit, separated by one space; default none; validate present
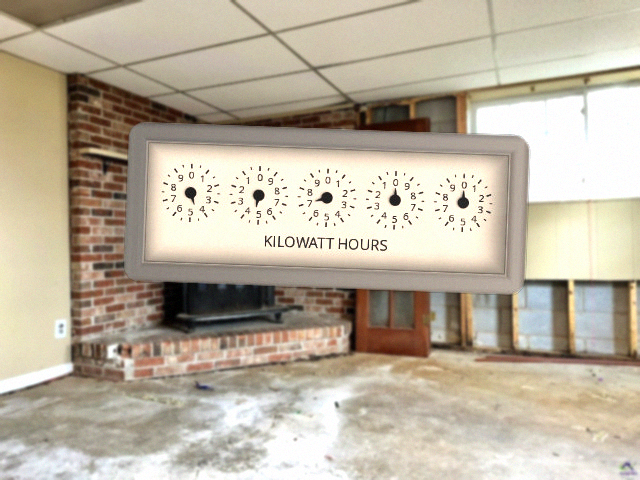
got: 44700 kWh
